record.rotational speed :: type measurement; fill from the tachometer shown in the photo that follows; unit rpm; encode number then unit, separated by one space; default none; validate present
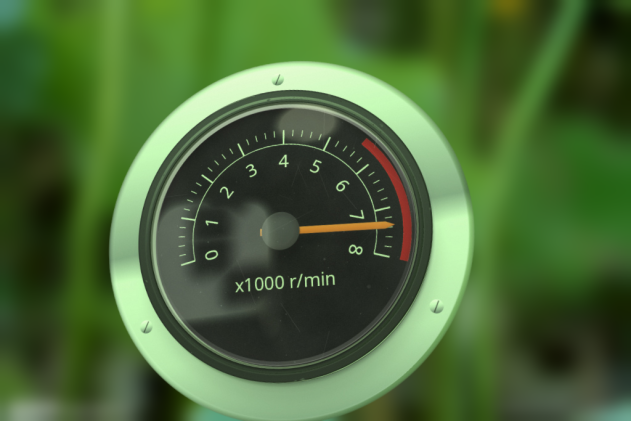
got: 7400 rpm
